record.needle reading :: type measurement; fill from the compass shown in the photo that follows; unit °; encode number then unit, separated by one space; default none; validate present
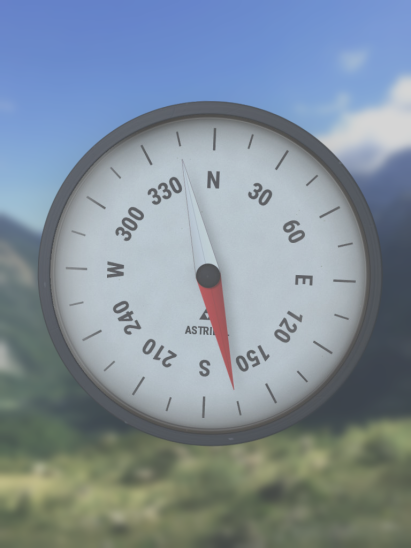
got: 165 °
